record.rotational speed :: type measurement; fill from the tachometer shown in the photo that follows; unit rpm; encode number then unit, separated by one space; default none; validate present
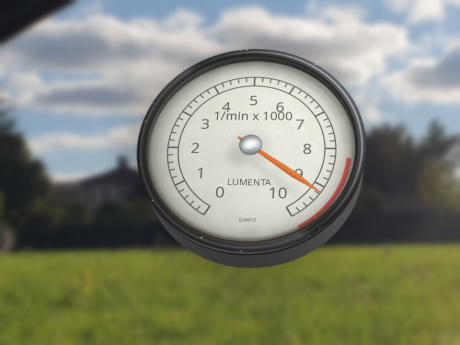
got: 9200 rpm
